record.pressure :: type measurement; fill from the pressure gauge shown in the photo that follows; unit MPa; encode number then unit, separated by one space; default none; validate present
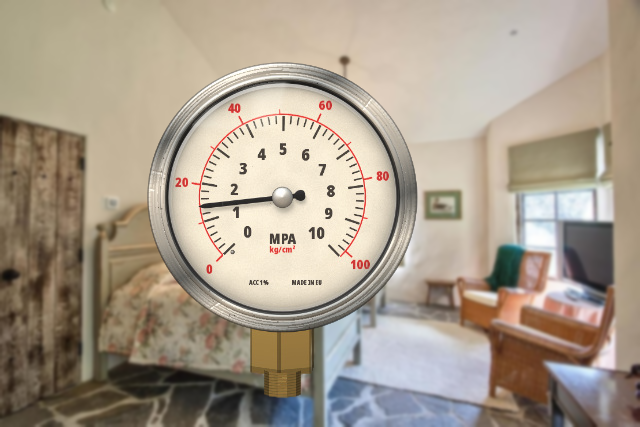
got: 1.4 MPa
